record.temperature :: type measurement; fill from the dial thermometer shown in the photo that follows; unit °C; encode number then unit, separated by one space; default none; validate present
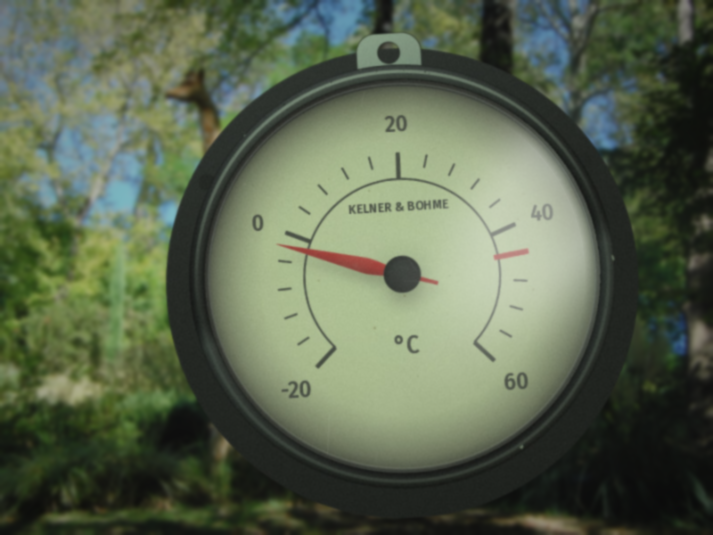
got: -2 °C
